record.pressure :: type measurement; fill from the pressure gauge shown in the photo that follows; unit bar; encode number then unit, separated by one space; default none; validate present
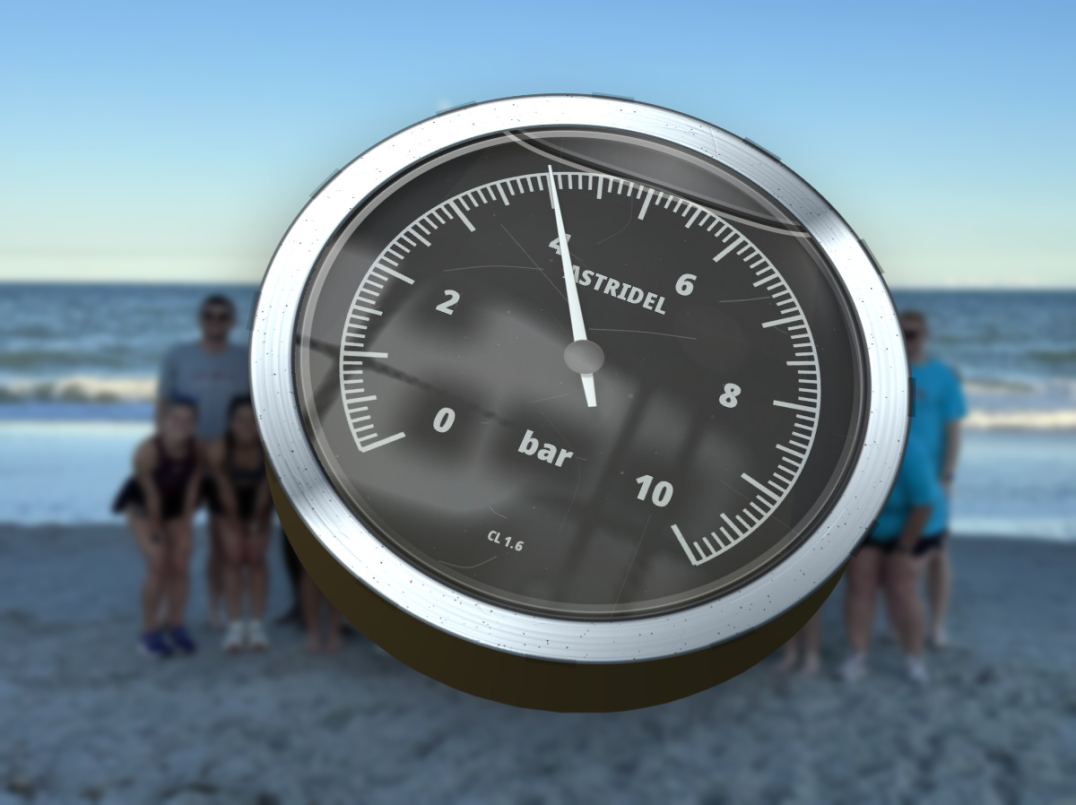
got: 4 bar
